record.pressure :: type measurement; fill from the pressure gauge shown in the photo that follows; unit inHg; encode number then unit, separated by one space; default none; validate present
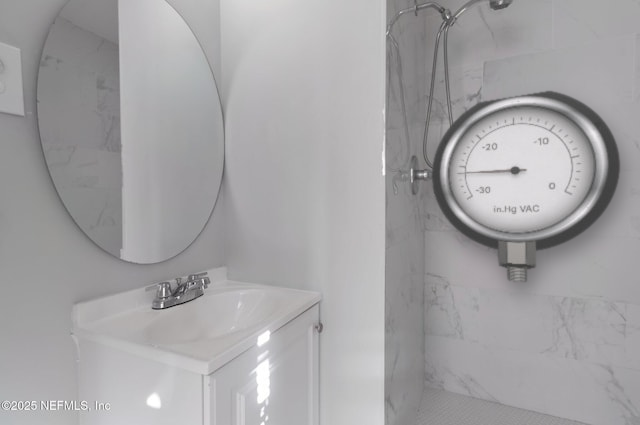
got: -26 inHg
